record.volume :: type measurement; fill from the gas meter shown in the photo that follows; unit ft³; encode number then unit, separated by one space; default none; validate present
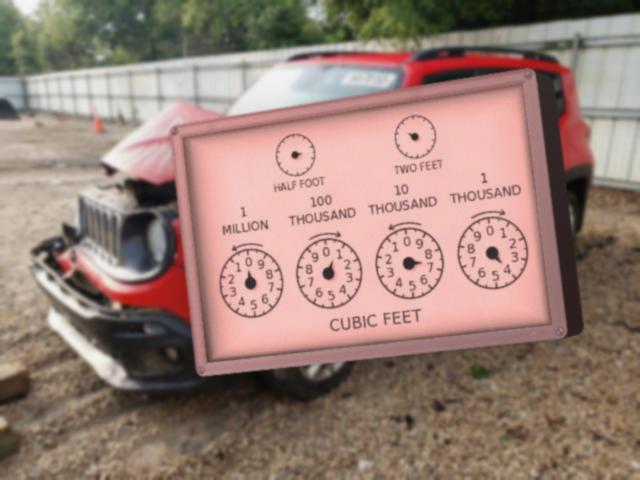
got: 7400 ft³
